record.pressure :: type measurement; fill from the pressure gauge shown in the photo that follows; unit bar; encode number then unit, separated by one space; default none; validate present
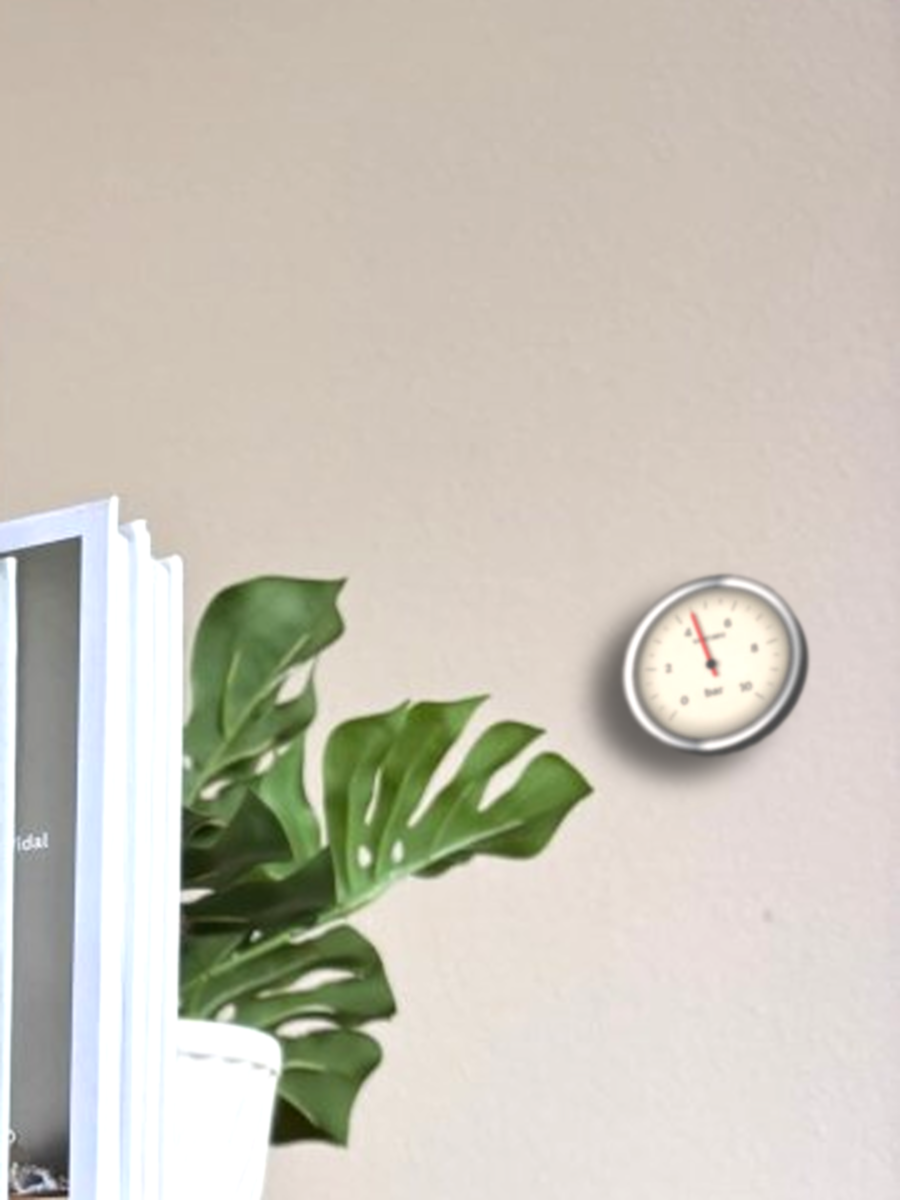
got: 4.5 bar
